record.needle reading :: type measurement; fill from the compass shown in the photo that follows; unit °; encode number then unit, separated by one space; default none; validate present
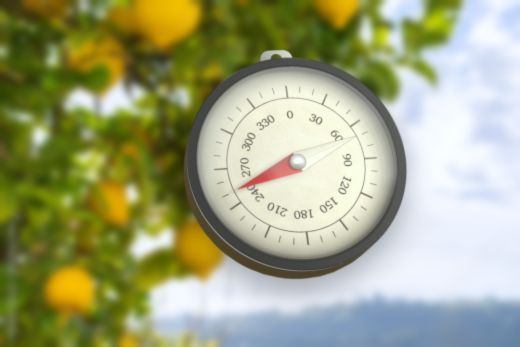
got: 250 °
